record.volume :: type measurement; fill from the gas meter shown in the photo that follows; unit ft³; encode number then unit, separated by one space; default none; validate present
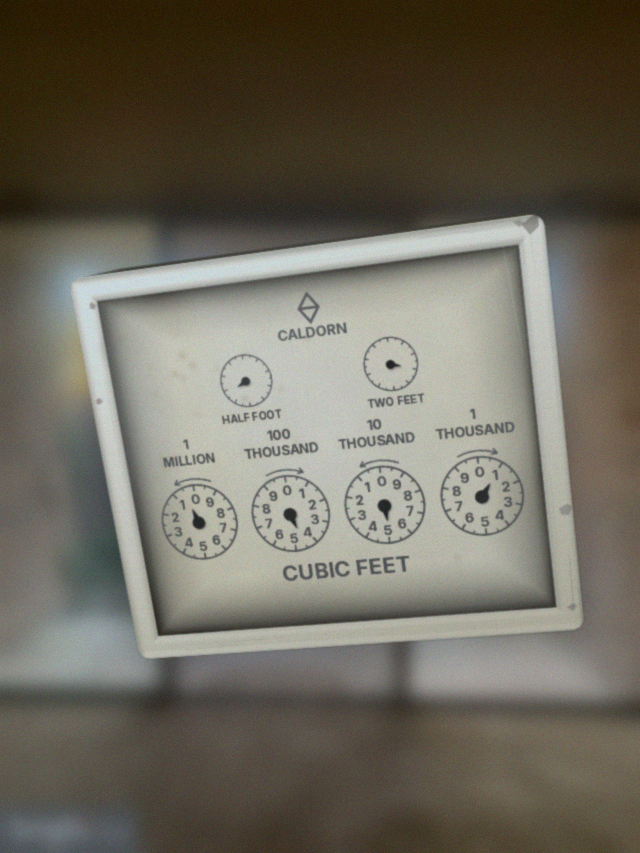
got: 45100 ft³
